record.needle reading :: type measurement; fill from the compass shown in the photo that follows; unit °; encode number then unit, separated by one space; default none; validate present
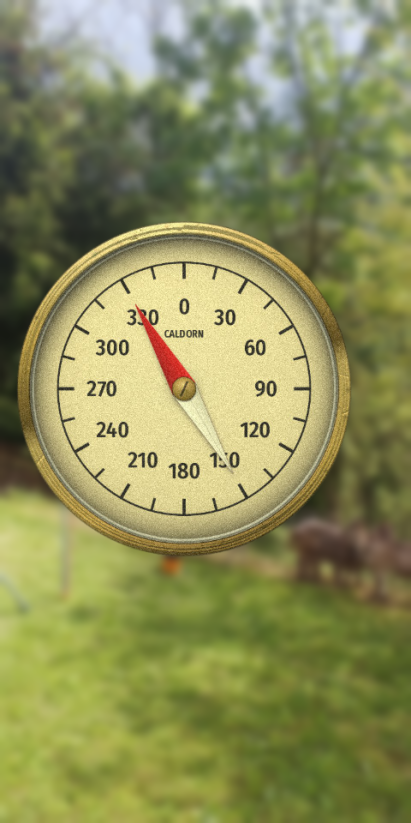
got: 330 °
